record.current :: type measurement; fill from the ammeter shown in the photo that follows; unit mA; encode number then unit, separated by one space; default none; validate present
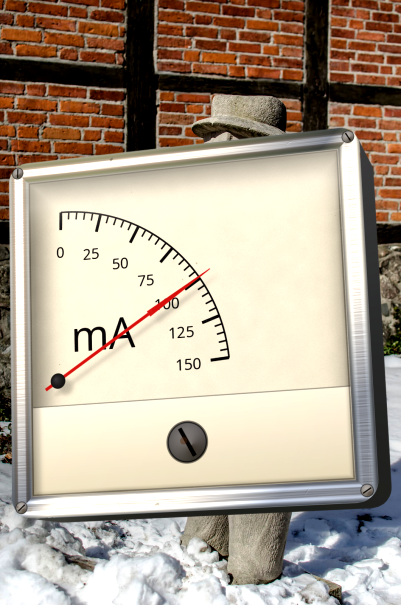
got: 100 mA
